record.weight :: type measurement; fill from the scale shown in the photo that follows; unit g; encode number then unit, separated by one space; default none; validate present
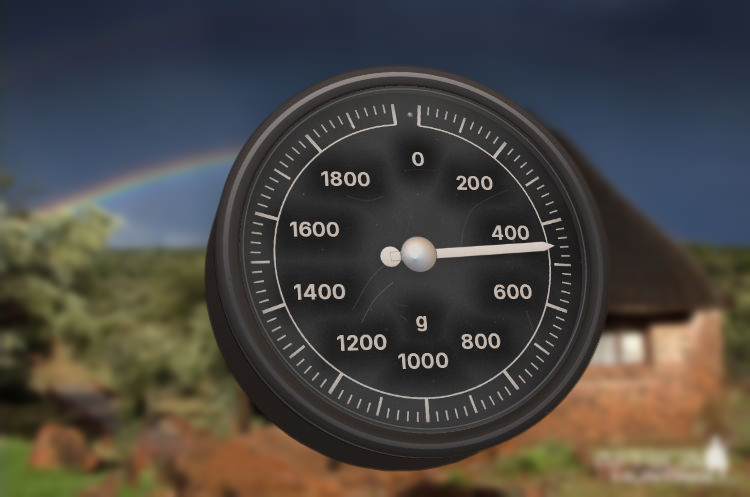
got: 460 g
